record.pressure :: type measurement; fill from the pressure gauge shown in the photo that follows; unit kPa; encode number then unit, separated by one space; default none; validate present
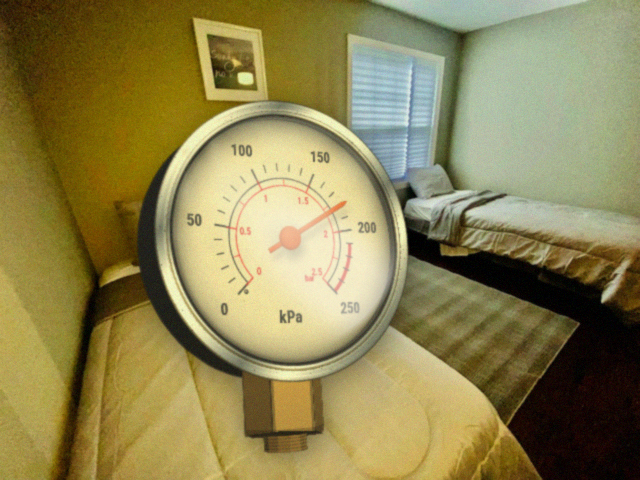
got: 180 kPa
